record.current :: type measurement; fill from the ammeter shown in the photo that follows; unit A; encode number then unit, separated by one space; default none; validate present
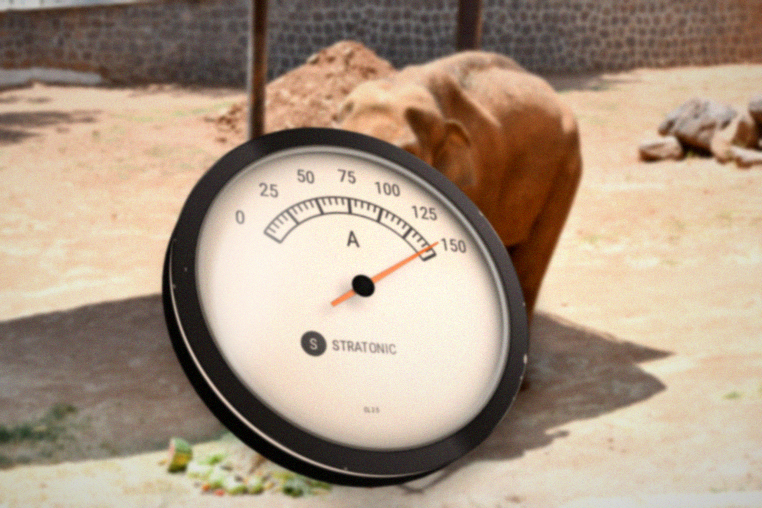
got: 145 A
